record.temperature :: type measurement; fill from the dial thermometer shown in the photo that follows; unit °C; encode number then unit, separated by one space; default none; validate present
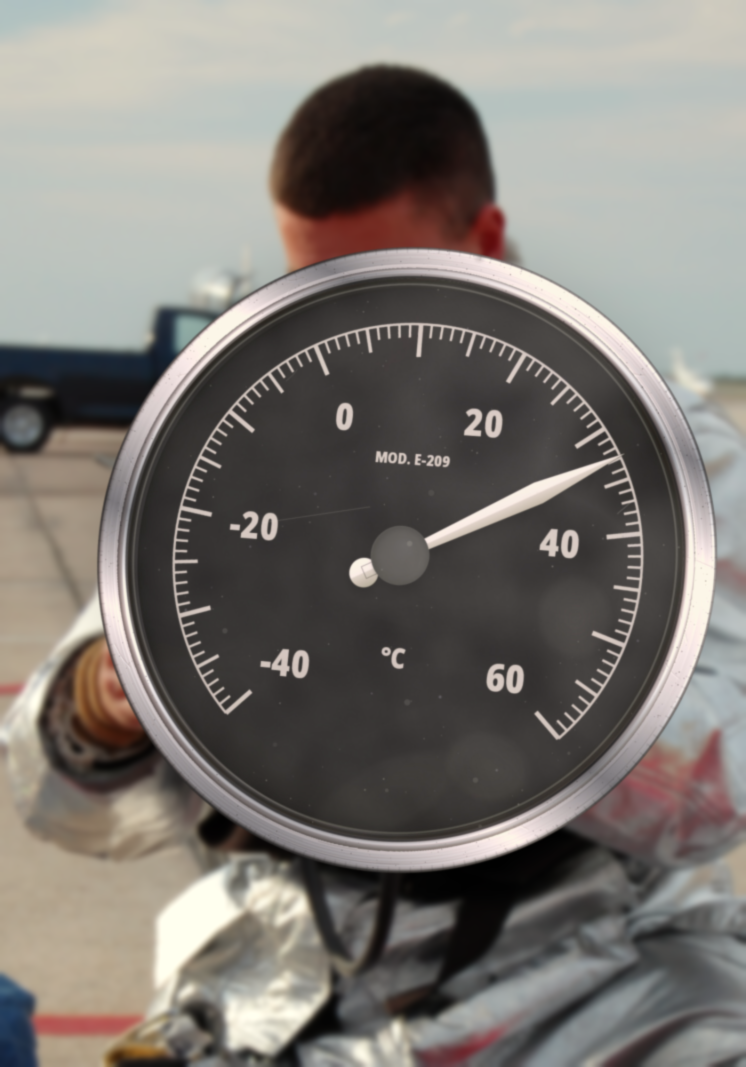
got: 33 °C
